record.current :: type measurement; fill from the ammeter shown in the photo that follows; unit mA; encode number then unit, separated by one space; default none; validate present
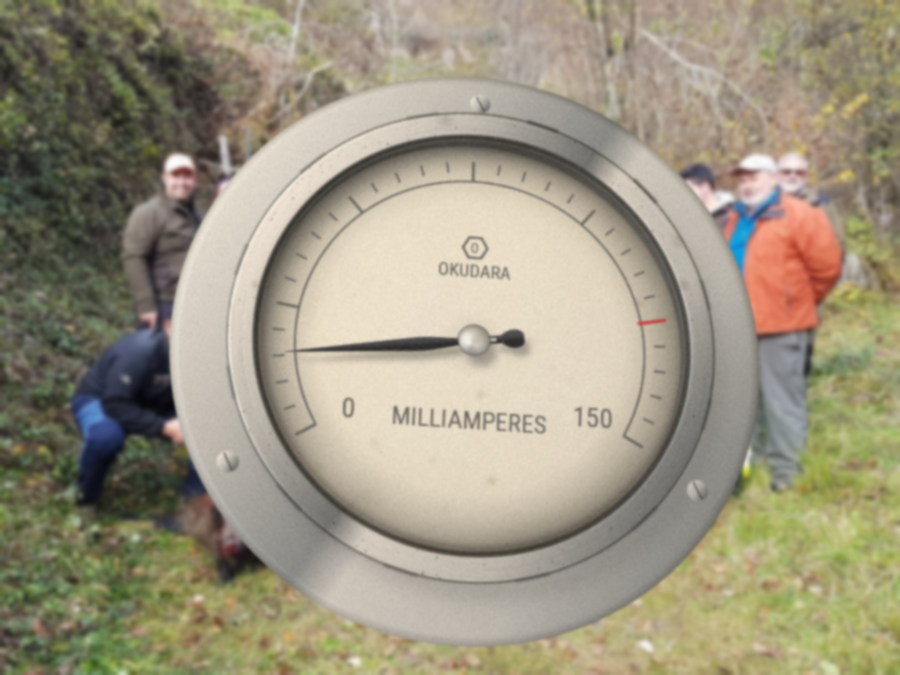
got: 15 mA
